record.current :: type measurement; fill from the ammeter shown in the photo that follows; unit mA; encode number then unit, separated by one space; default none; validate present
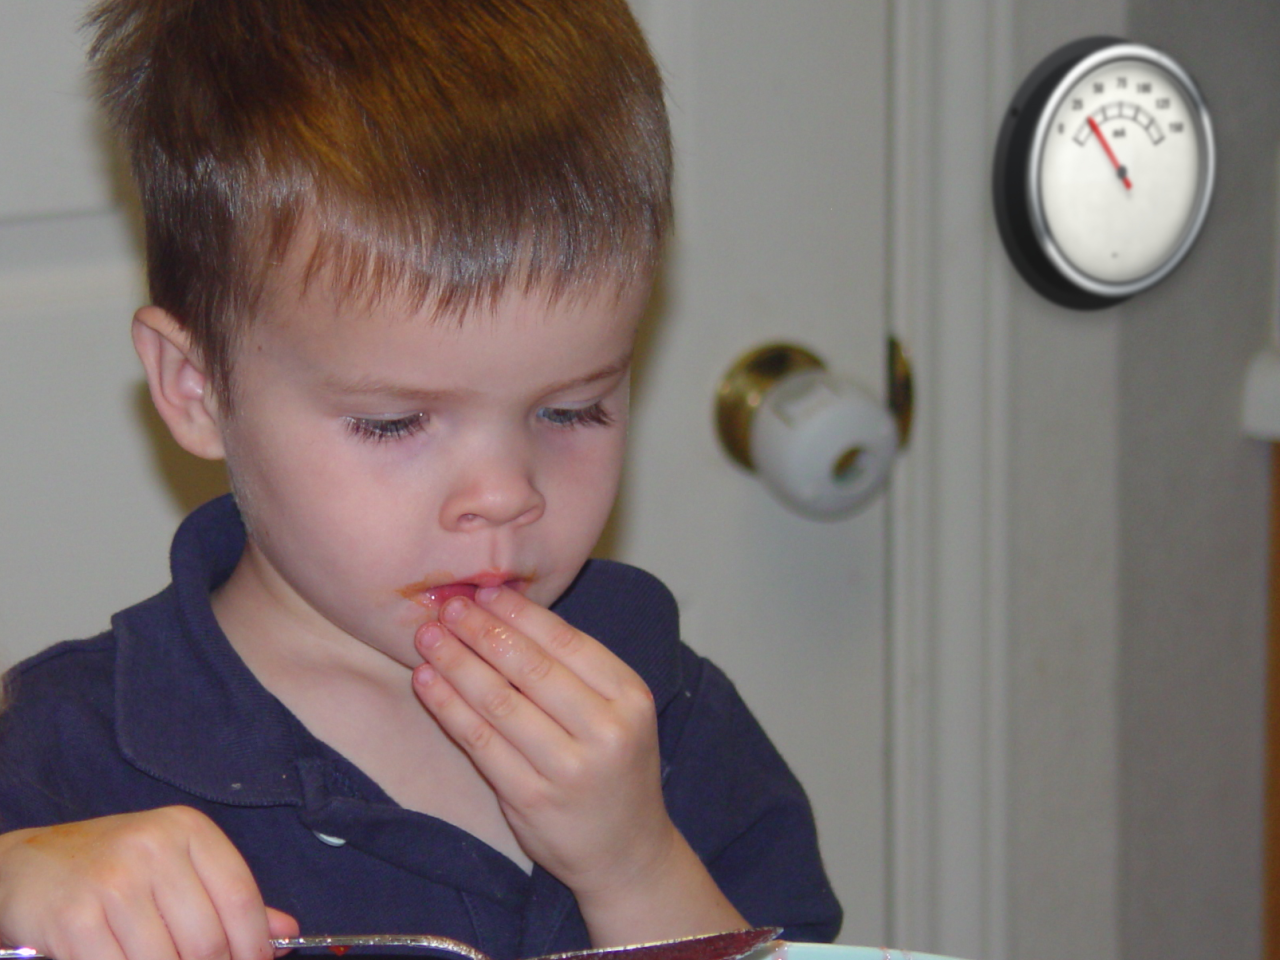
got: 25 mA
